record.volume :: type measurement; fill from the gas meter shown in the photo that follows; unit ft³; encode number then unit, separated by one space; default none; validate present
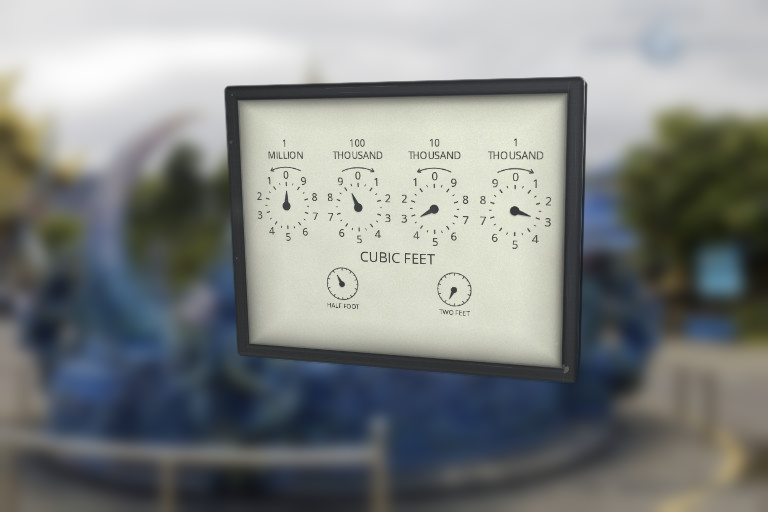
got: 993300 ft³
